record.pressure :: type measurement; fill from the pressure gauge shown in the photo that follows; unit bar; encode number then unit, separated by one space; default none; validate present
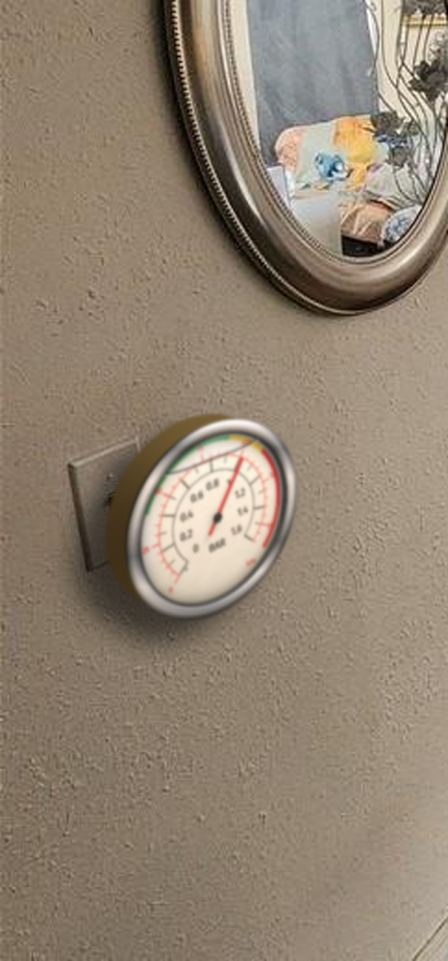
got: 1 bar
